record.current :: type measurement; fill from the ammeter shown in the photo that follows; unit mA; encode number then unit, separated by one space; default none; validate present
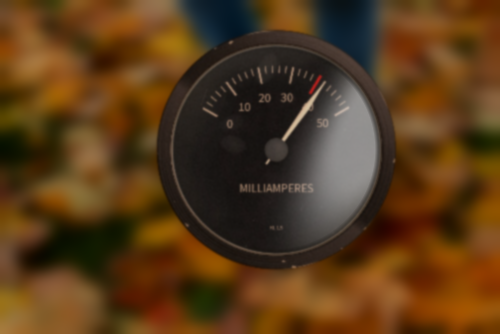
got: 40 mA
